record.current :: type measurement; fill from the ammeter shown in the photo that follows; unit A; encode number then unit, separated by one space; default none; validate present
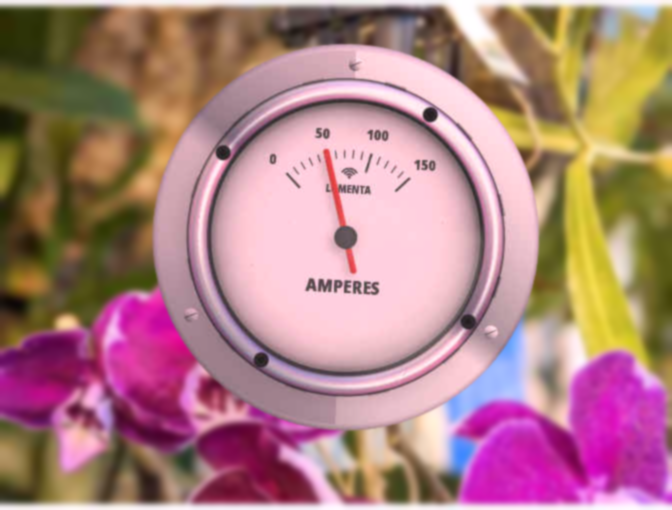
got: 50 A
